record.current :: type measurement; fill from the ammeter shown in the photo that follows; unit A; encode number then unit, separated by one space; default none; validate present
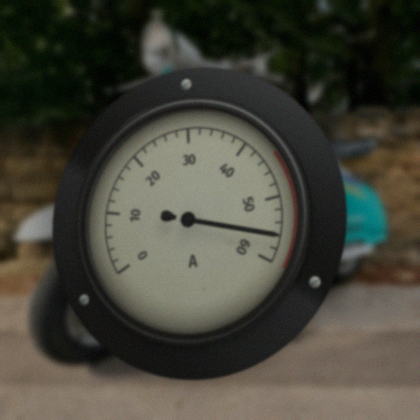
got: 56 A
